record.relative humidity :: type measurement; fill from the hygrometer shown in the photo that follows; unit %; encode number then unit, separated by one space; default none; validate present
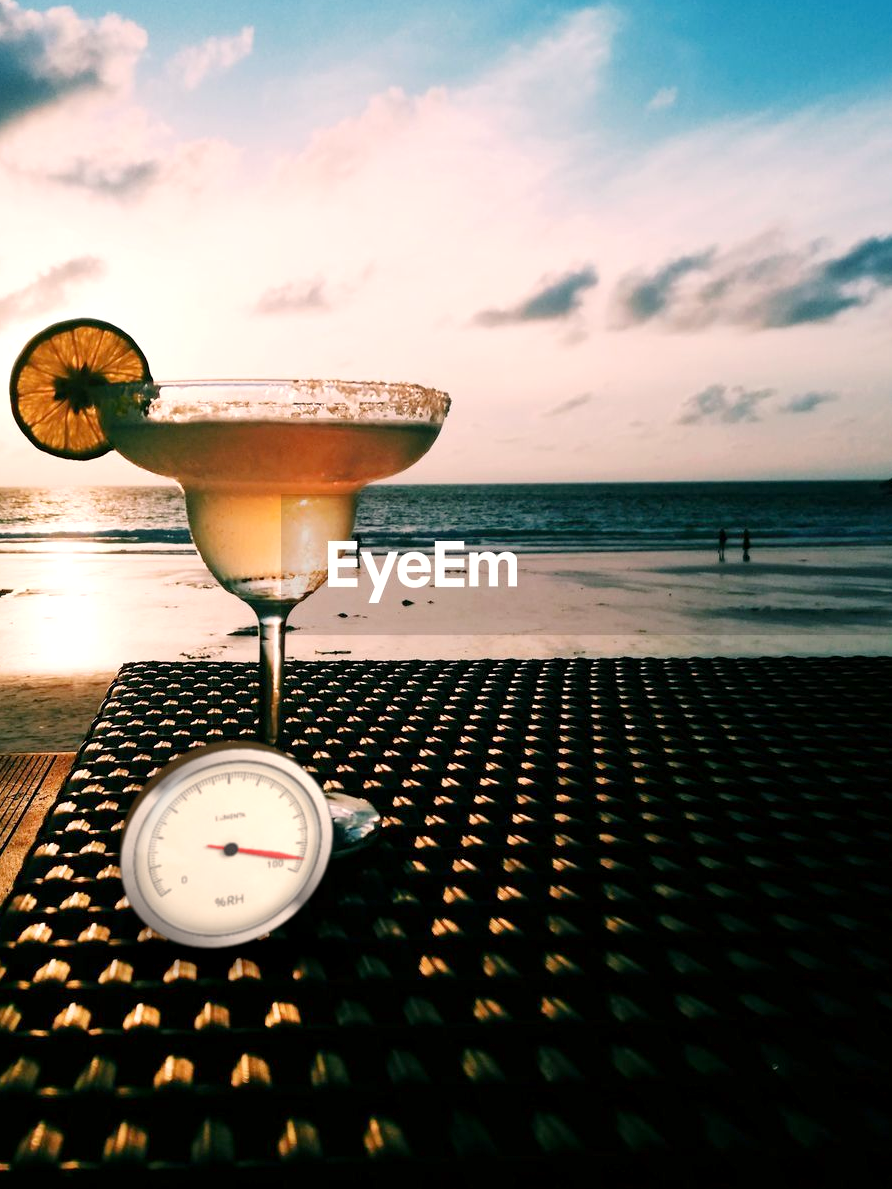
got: 95 %
